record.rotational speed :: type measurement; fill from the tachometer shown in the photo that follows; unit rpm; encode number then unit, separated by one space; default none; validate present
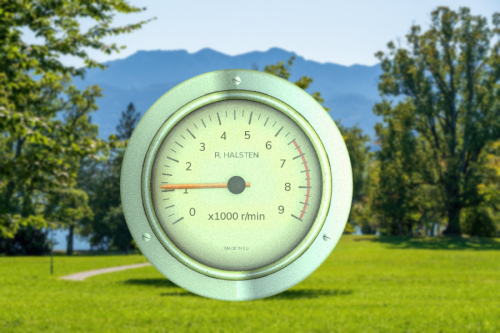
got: 1125 rpm
